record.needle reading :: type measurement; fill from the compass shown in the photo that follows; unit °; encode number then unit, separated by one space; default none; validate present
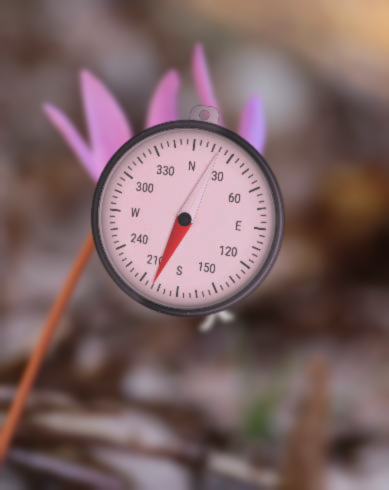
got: 200 °
